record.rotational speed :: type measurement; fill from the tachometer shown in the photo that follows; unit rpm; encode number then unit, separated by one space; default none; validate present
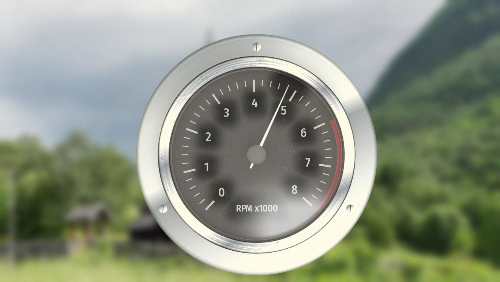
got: 4800 rpm
